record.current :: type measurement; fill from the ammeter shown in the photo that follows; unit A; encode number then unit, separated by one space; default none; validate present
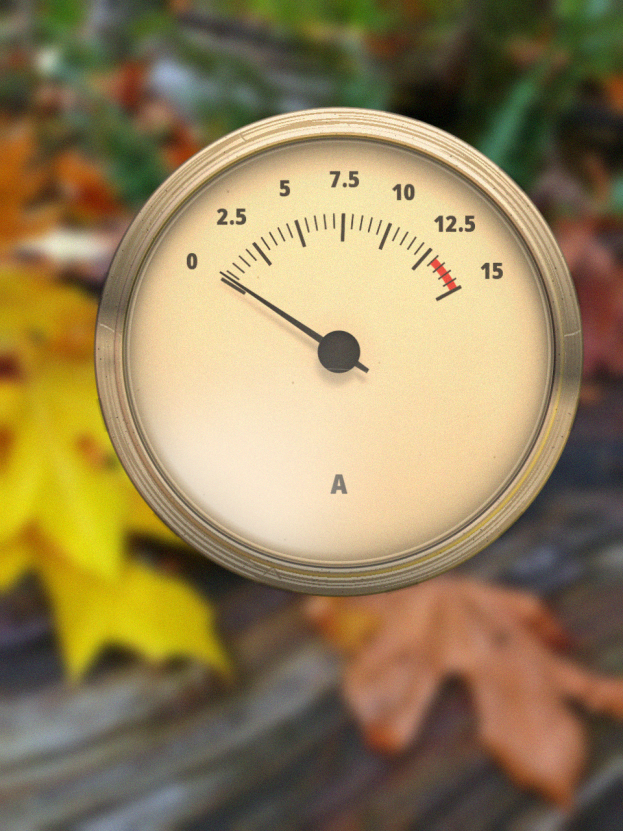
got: 0.25 A
